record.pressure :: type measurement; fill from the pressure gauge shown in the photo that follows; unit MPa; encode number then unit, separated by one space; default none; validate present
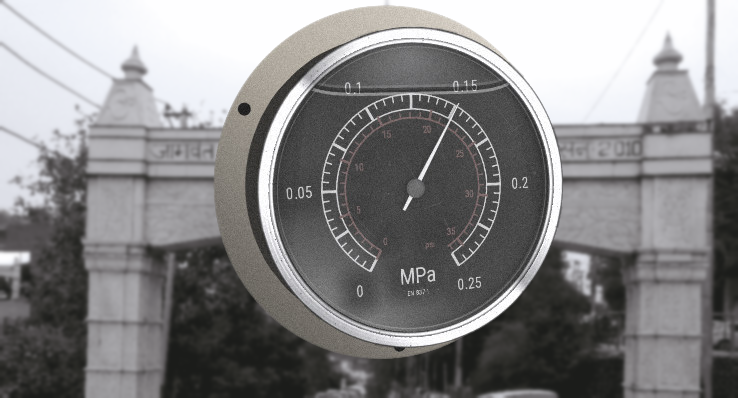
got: 0.15 MPa
